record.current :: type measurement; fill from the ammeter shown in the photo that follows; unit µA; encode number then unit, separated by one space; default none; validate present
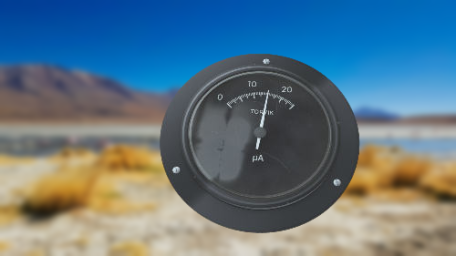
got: 15 µA
